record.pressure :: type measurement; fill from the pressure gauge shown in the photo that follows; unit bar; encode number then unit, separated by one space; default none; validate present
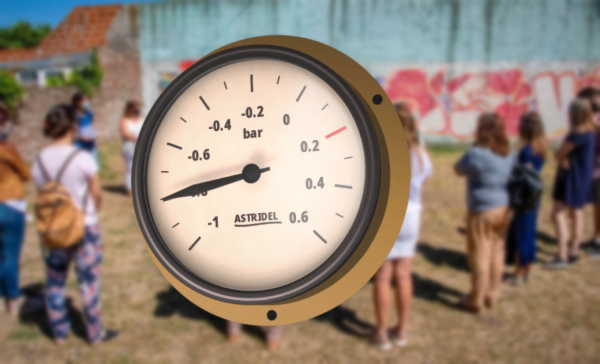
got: -0.8 bar
